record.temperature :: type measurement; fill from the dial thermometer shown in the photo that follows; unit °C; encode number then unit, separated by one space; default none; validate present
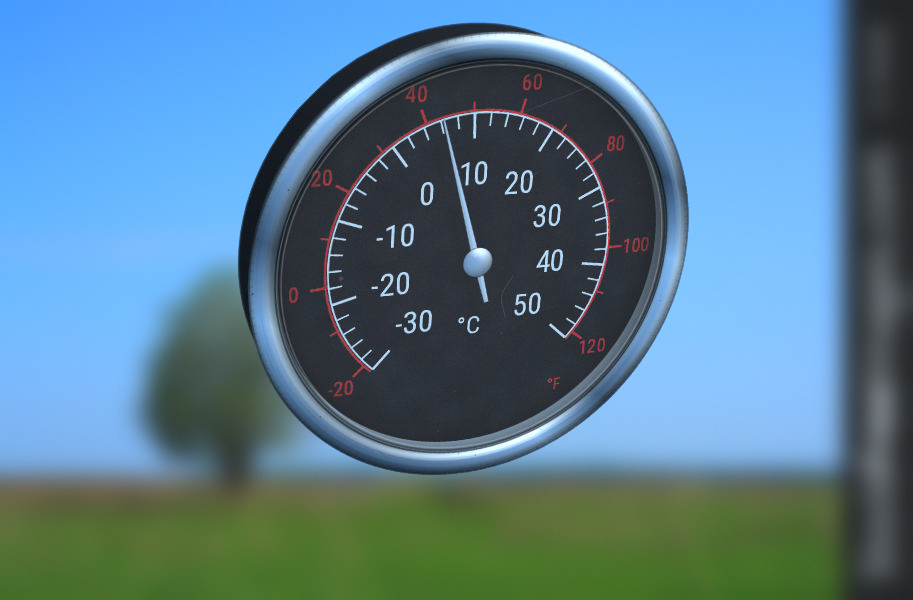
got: 6 °C
